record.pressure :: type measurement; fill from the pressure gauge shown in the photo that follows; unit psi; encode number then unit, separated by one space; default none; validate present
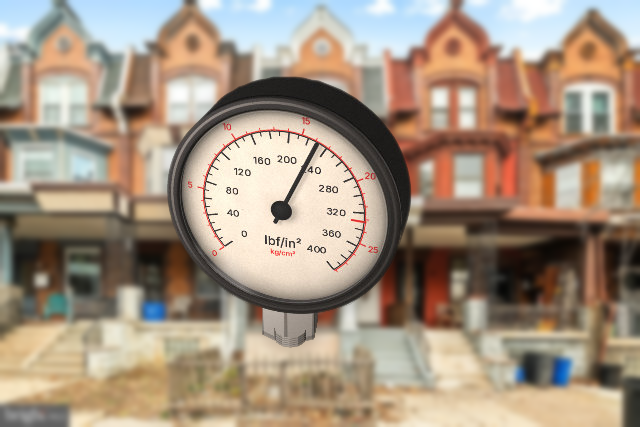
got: 230 psi
